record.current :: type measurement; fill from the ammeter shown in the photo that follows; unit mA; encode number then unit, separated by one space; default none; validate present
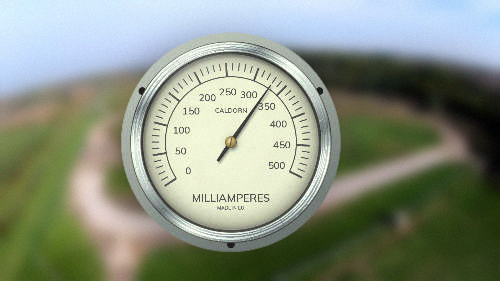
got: 330 mA
